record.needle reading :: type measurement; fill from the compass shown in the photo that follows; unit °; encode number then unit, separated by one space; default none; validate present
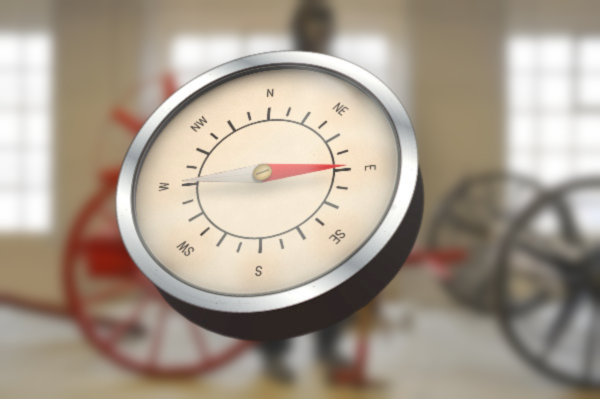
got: 90 °
